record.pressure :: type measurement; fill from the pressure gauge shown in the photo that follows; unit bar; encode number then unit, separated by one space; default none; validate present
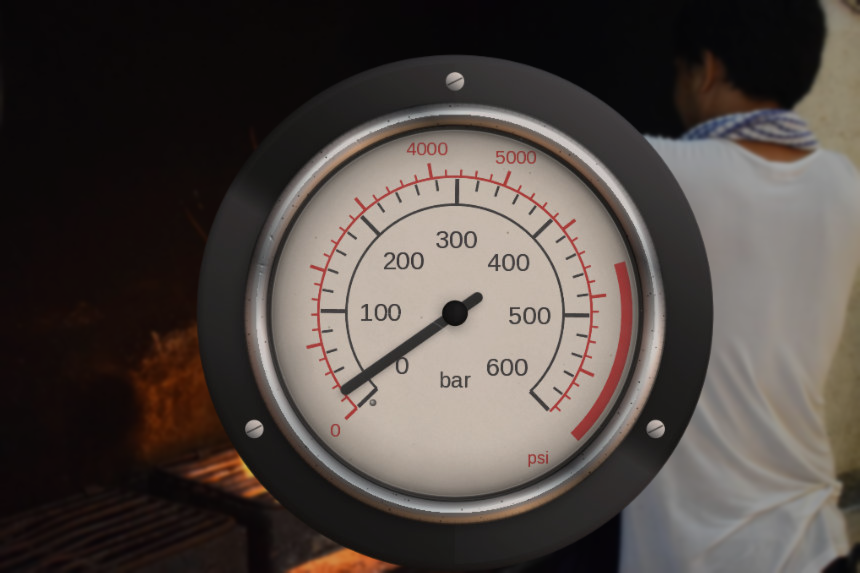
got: 20 bar
